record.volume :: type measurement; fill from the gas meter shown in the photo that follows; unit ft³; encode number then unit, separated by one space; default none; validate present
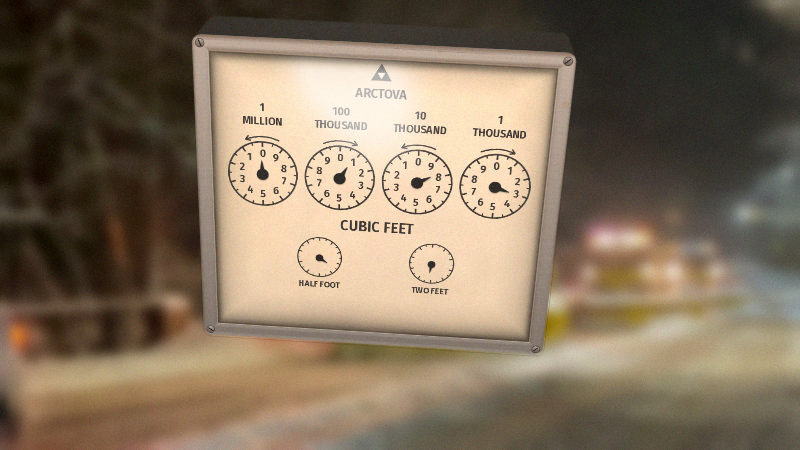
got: 8300 ft³
